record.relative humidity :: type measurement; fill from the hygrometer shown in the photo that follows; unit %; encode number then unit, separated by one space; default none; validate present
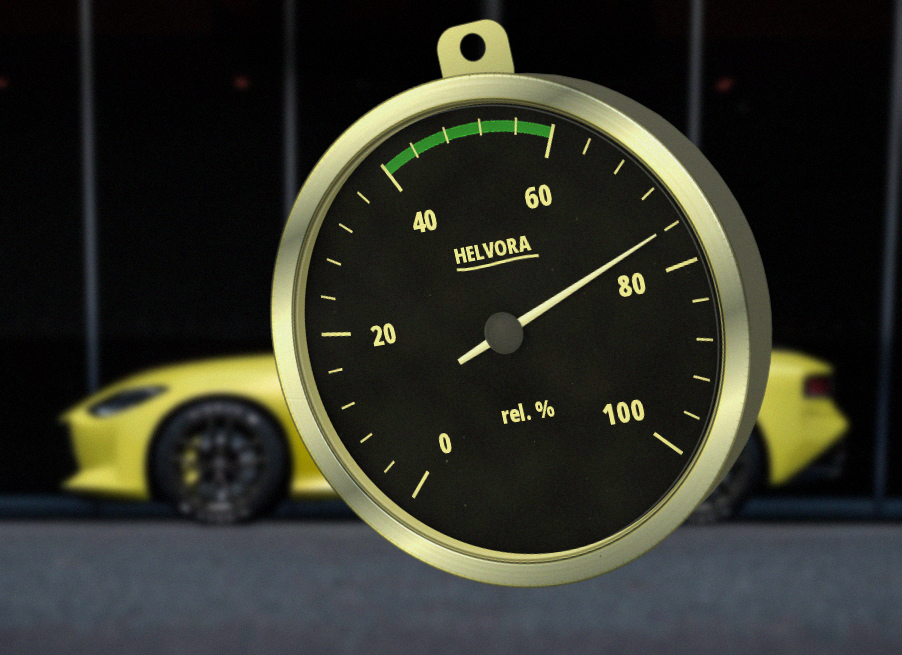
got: 76 %
